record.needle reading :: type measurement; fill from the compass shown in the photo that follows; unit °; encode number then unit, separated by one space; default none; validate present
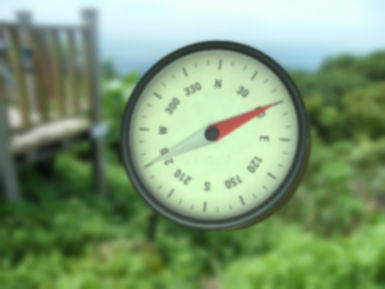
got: 60 °
